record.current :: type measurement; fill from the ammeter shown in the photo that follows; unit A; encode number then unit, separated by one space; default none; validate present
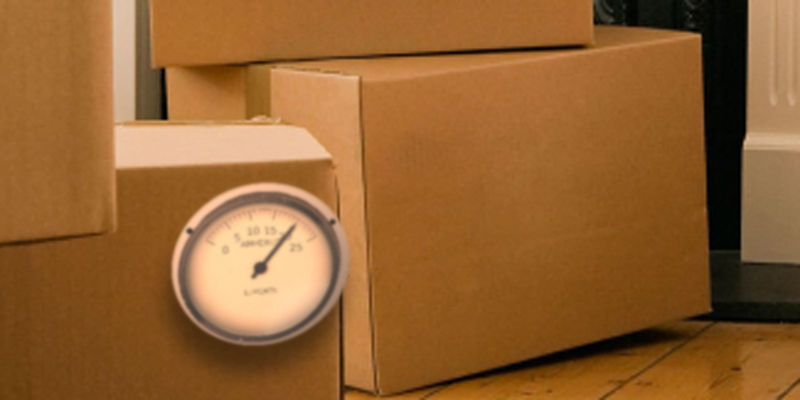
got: 20 A
